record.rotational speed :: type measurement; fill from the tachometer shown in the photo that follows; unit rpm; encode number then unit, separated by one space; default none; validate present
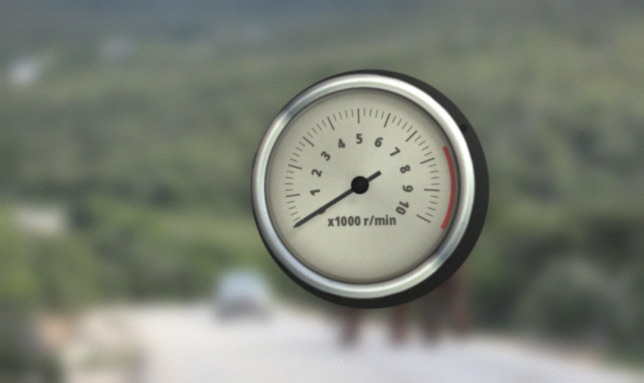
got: 0 rpm
